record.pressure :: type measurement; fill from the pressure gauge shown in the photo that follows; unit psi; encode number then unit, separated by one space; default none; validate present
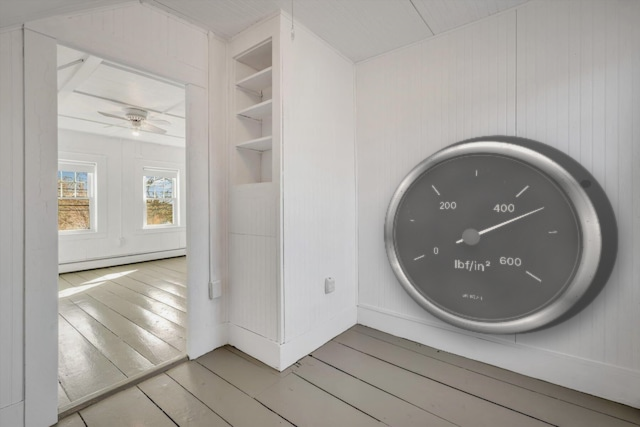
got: 450 psi
